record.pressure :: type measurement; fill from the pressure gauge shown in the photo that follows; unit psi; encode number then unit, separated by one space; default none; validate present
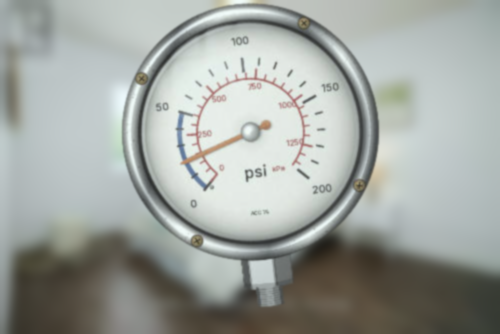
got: 20 psi
